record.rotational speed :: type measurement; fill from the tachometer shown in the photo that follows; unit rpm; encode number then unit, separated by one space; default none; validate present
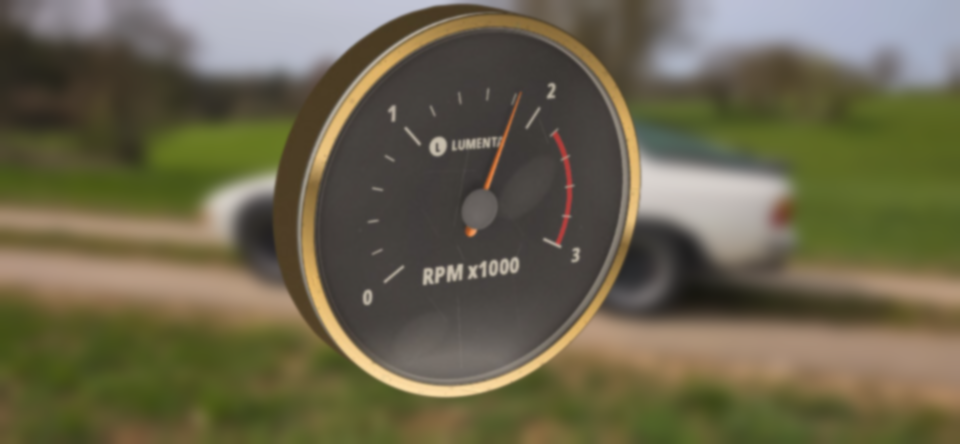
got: 1800 rpm
